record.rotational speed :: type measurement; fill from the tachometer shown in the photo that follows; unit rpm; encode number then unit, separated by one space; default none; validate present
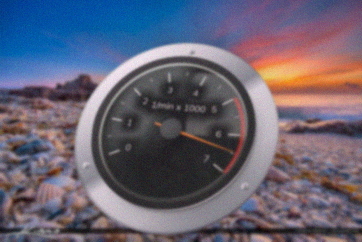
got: 6500 rpm
